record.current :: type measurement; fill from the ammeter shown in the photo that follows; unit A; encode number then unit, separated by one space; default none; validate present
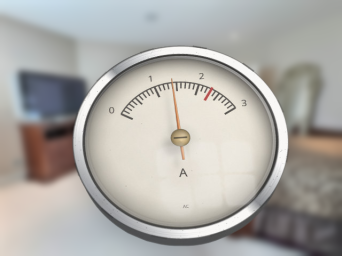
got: 1.4 A
